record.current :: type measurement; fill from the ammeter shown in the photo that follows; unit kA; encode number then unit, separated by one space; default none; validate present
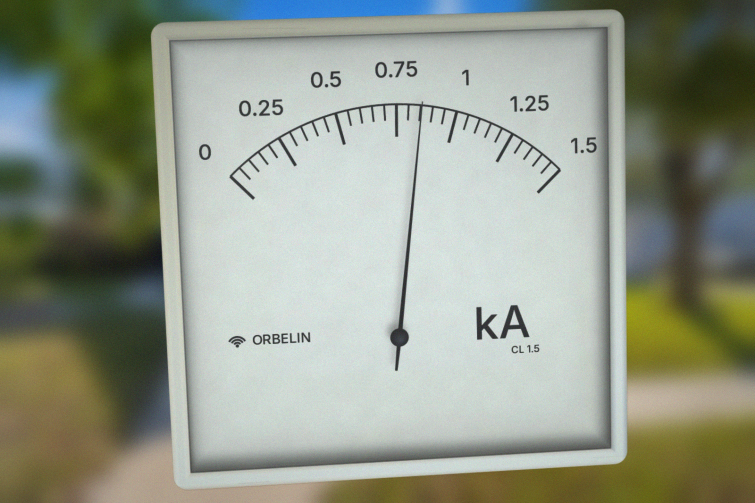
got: 0.85 kA
